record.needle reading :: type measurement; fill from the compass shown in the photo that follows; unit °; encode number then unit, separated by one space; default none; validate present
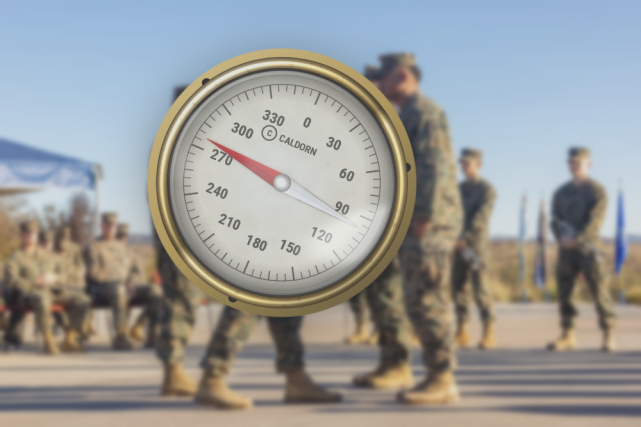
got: 277.5 °
